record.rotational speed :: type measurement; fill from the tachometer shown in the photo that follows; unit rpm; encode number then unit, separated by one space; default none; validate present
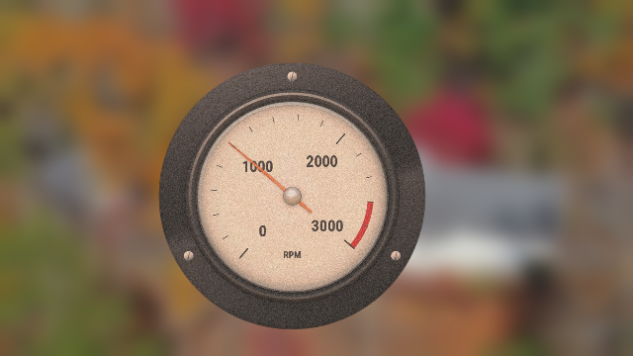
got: 1000 rpm
